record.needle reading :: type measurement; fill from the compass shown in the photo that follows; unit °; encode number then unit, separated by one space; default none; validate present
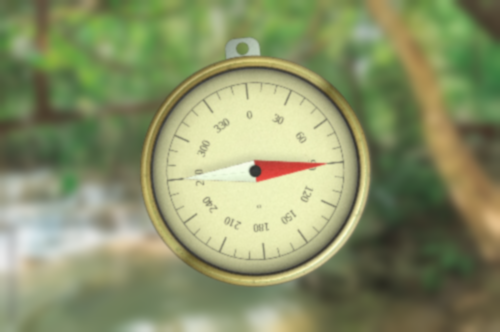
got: 90 °
